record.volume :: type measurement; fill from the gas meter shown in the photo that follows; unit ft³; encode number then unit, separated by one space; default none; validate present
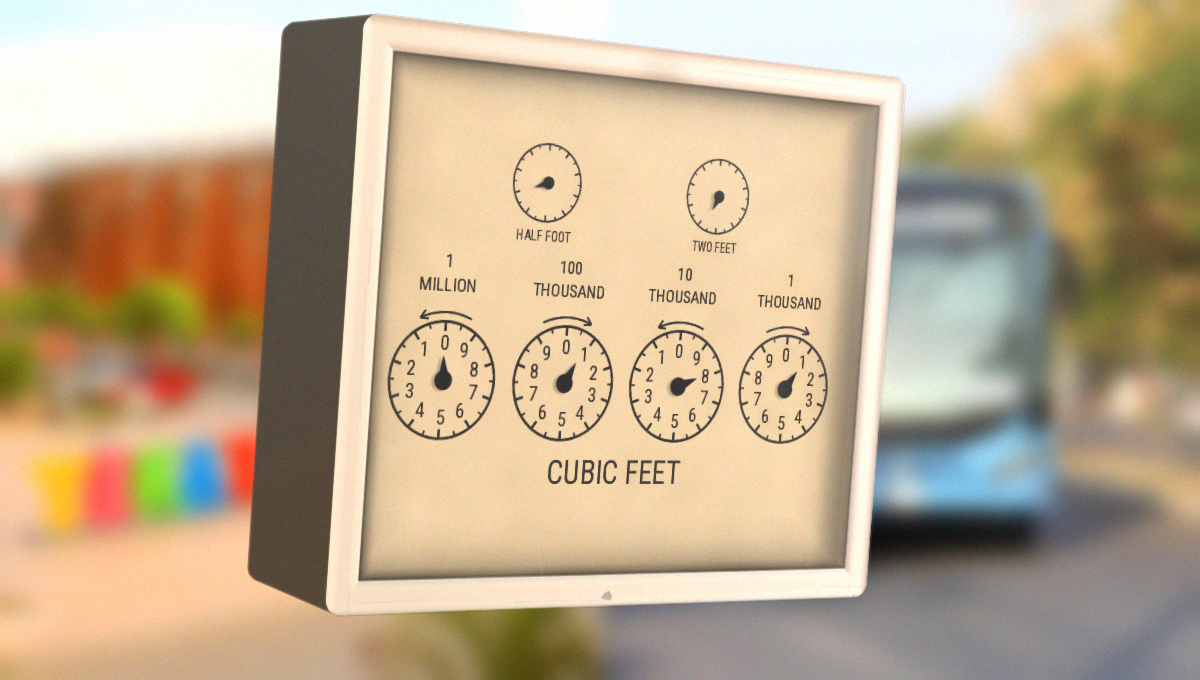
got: 8100 ft³
